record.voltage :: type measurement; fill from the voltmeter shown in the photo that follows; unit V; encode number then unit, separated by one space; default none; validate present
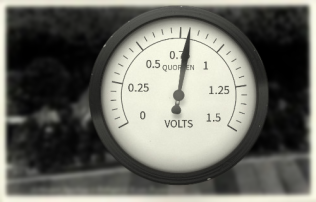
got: 0.8 V
